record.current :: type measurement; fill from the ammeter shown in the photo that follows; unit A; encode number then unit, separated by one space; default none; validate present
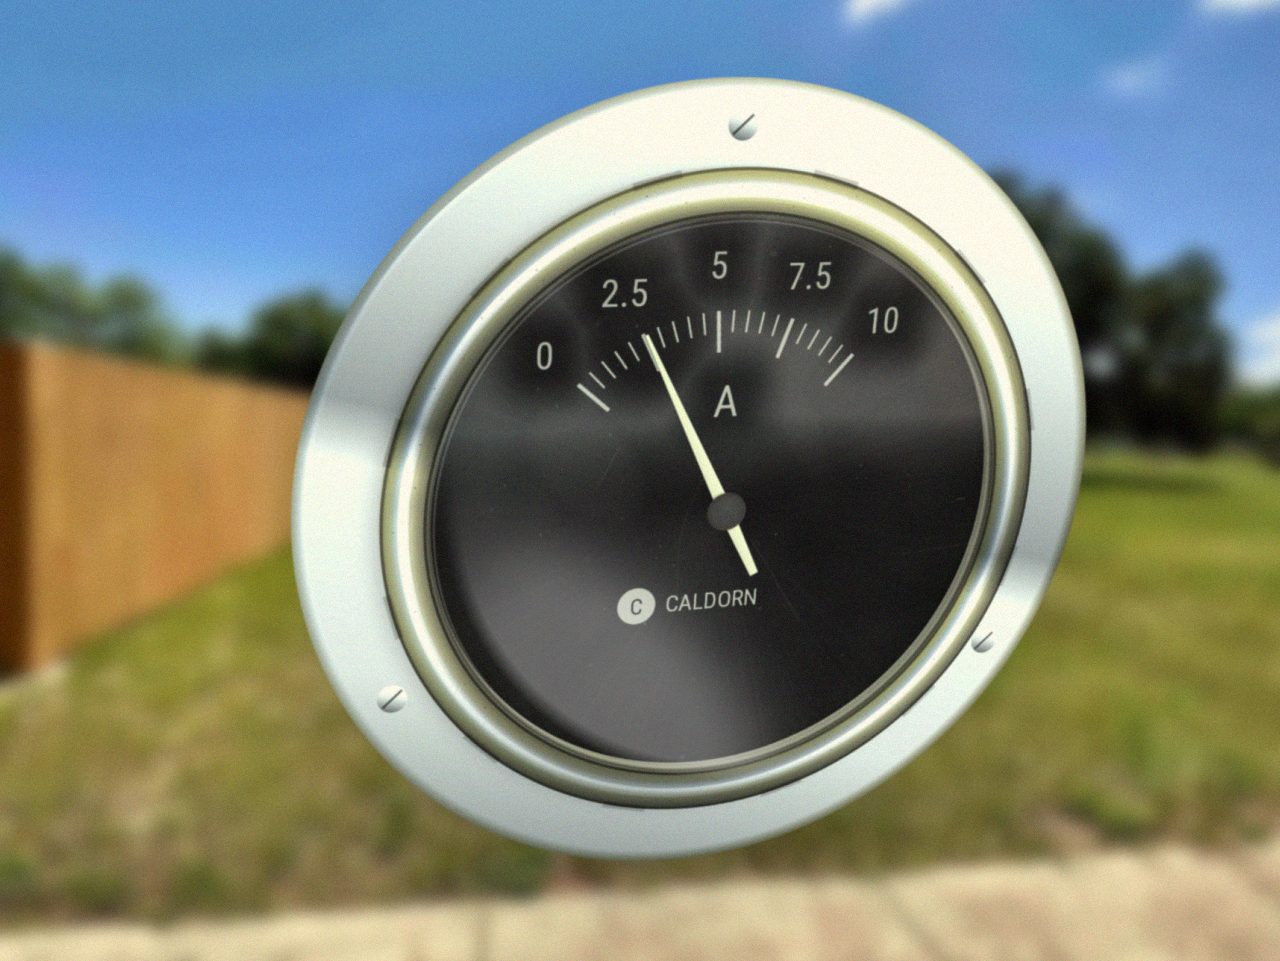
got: 2.5 A
